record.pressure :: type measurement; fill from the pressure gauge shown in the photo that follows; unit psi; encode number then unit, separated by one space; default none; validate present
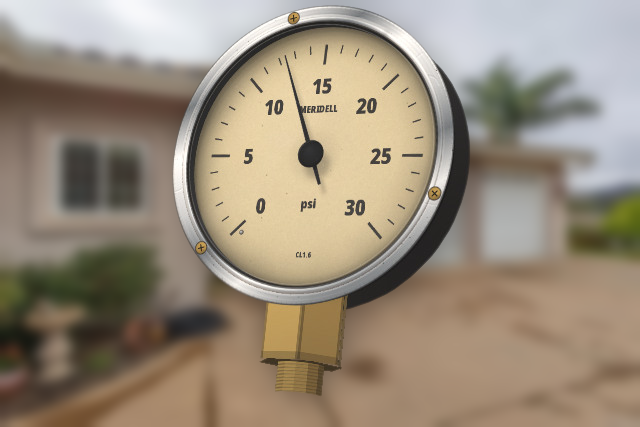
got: 12.5 psi
